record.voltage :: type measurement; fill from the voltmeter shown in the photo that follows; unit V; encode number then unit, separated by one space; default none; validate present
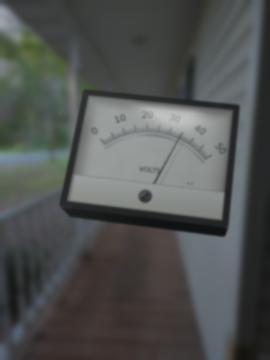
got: 35 V
